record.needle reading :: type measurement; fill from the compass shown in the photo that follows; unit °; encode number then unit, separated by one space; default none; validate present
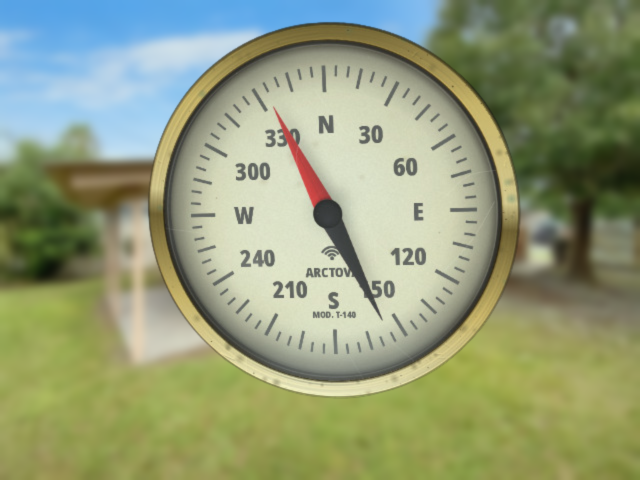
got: 335 °
